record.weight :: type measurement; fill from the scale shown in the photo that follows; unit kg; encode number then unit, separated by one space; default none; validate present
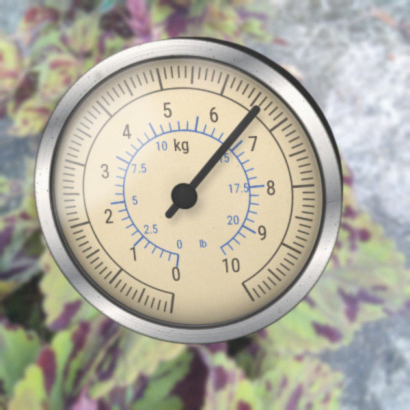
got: 6.6 kg
